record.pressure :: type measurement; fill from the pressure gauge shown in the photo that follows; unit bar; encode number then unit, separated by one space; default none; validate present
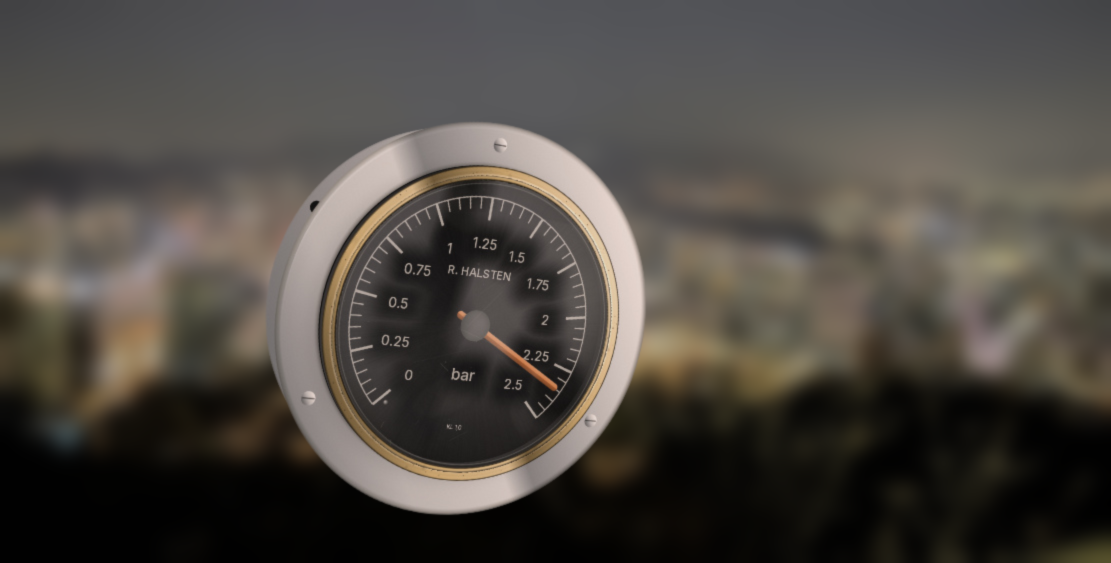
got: 2.35 bar
